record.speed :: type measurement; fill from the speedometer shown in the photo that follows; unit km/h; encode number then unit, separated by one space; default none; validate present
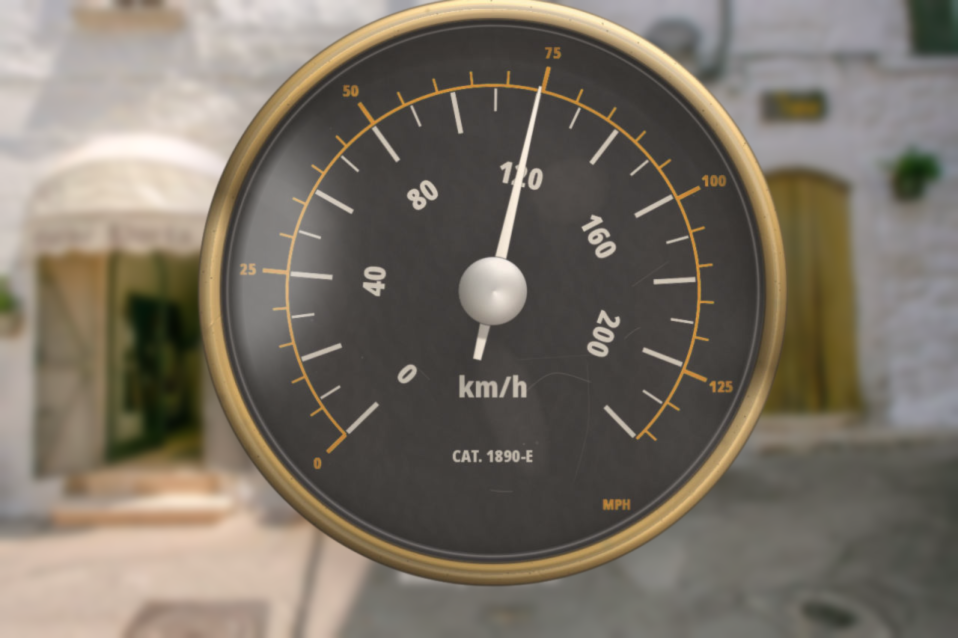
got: 120 km/h
